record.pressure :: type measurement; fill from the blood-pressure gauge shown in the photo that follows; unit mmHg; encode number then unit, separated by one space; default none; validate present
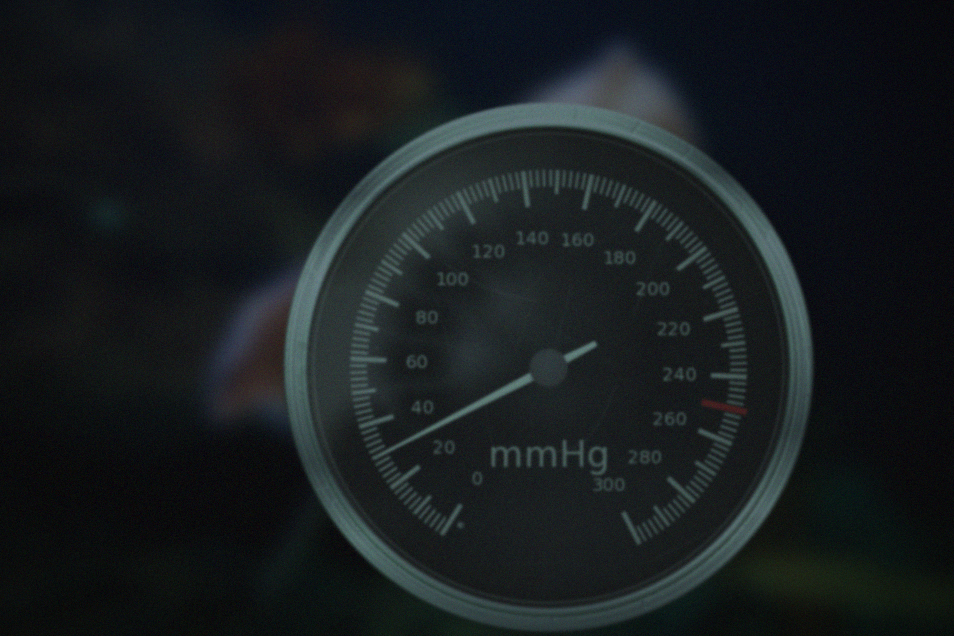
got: 30 mmHg
